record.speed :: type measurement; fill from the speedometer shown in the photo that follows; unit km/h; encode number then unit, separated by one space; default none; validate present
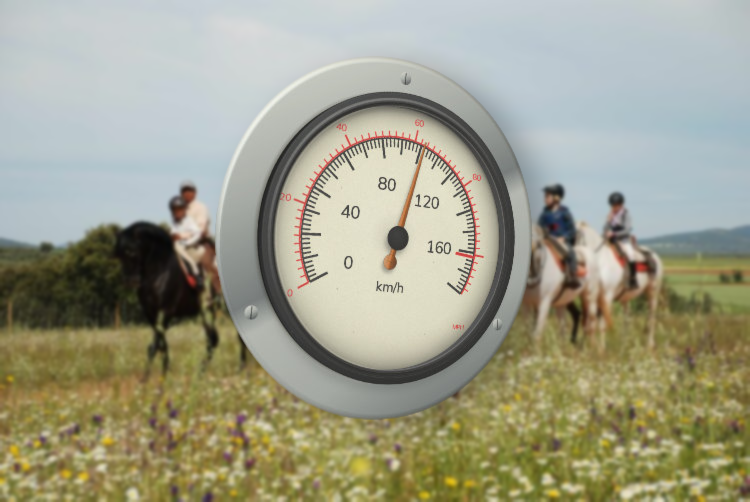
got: 100 km/h
